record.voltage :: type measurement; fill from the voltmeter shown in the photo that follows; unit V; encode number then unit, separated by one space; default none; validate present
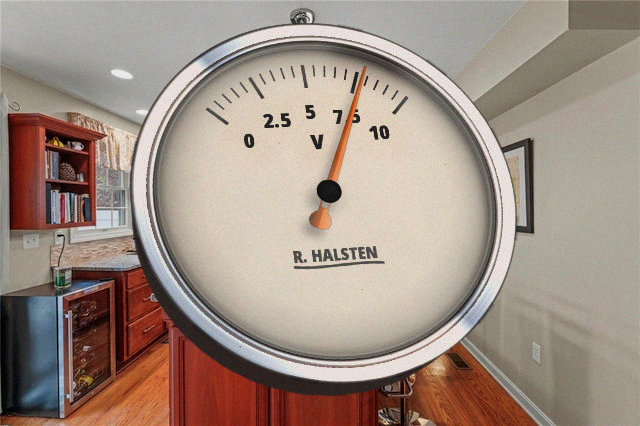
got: 7.75 V
